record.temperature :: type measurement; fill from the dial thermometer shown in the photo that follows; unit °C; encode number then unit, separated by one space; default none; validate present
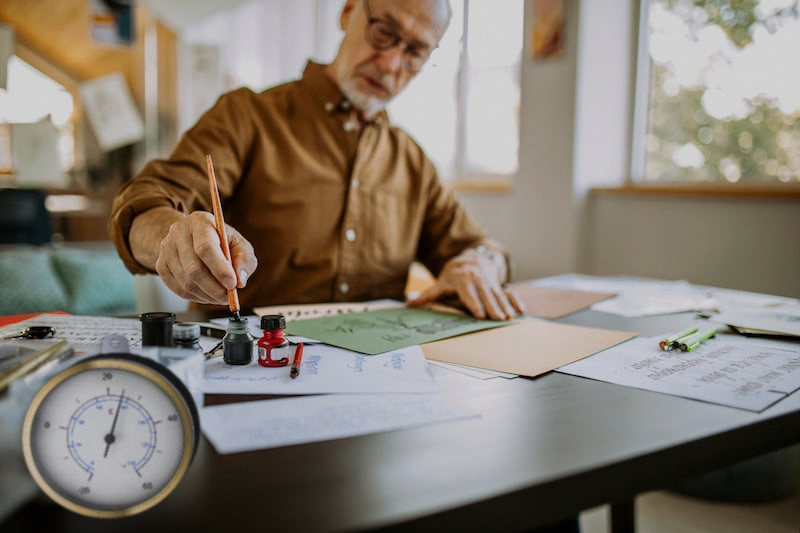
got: 25 °C
